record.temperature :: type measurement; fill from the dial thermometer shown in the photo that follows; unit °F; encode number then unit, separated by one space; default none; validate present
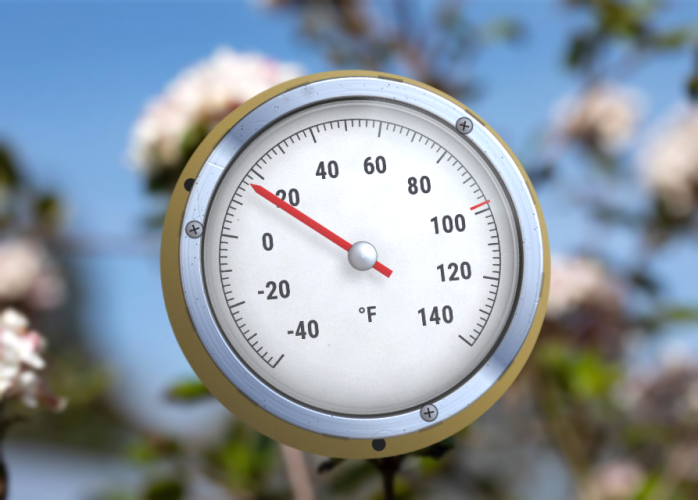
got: 16 °F
